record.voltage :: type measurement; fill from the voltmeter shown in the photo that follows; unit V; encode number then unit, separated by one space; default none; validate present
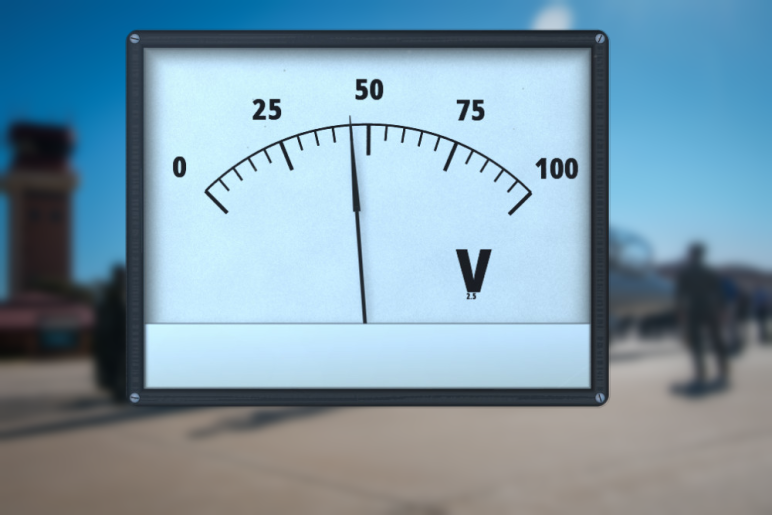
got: 45 V
